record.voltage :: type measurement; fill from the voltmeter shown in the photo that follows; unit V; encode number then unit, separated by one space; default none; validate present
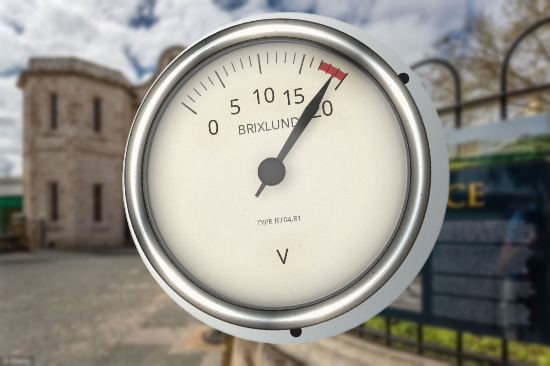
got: 19 V
